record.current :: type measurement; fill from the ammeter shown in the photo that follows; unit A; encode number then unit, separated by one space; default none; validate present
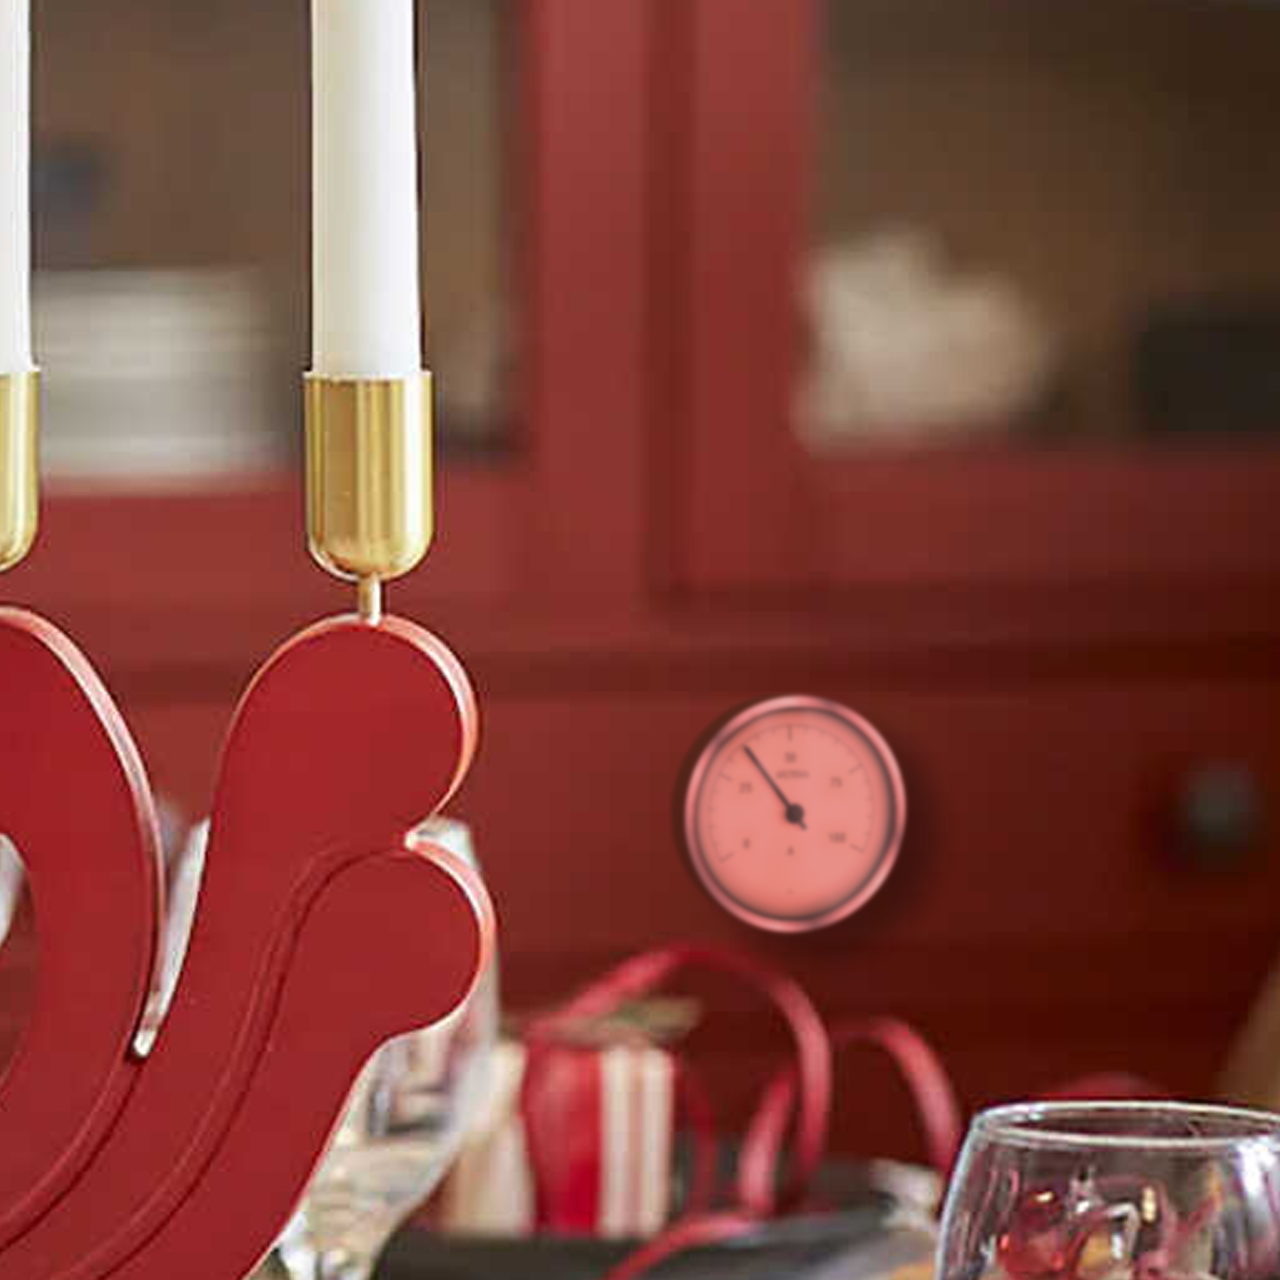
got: 35 A
